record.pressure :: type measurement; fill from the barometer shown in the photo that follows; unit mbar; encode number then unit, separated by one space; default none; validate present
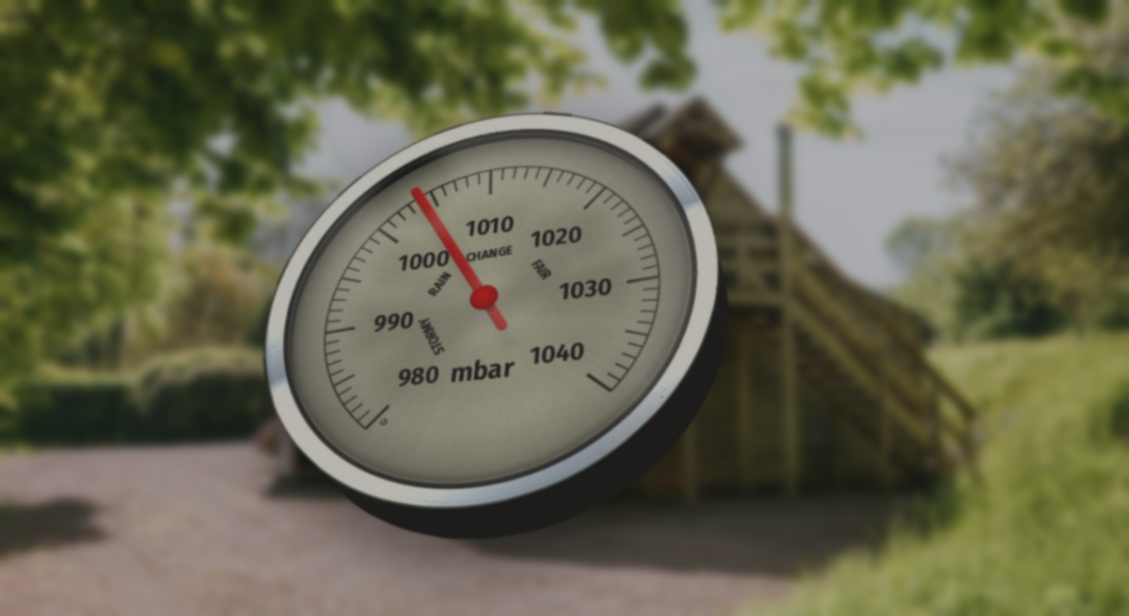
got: 1004 mbar
